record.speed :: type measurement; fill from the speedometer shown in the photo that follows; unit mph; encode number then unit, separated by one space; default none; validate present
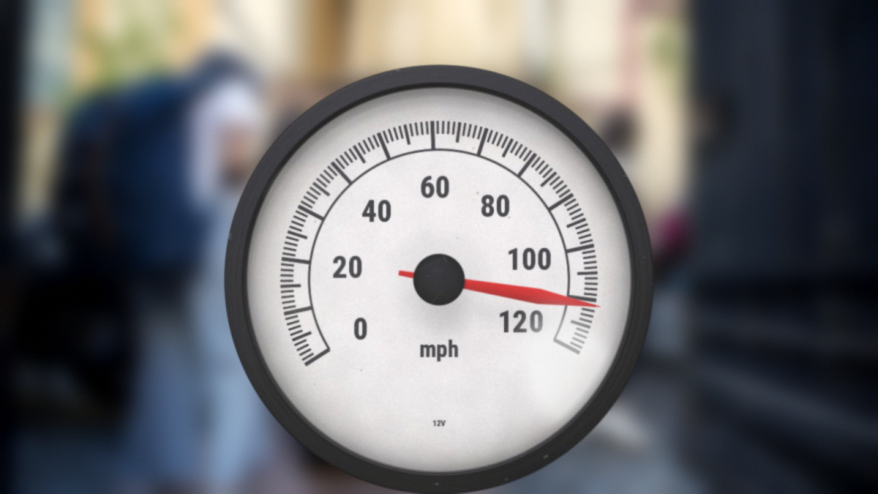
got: 111 mph
